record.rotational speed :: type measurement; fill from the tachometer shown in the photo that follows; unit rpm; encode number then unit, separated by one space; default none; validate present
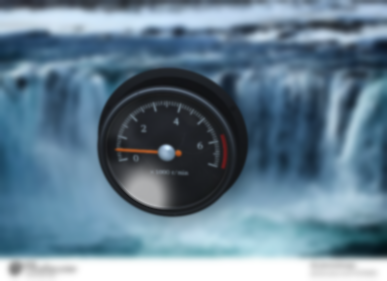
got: 500 rpm
